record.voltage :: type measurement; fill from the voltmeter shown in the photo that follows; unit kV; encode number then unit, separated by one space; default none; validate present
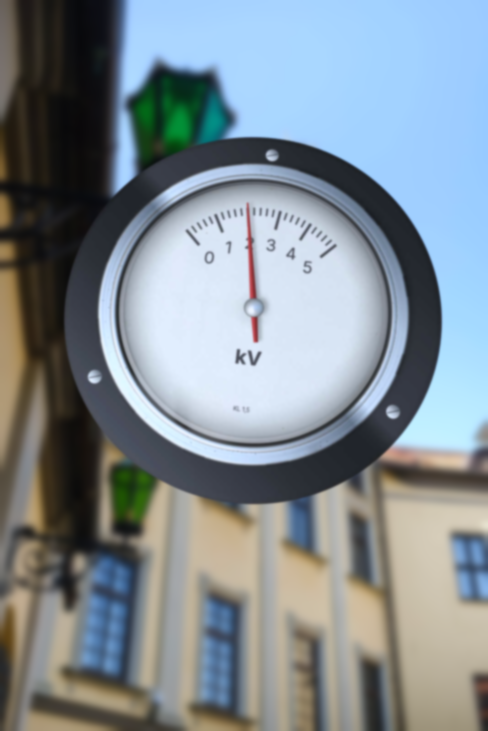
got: 2 kV
